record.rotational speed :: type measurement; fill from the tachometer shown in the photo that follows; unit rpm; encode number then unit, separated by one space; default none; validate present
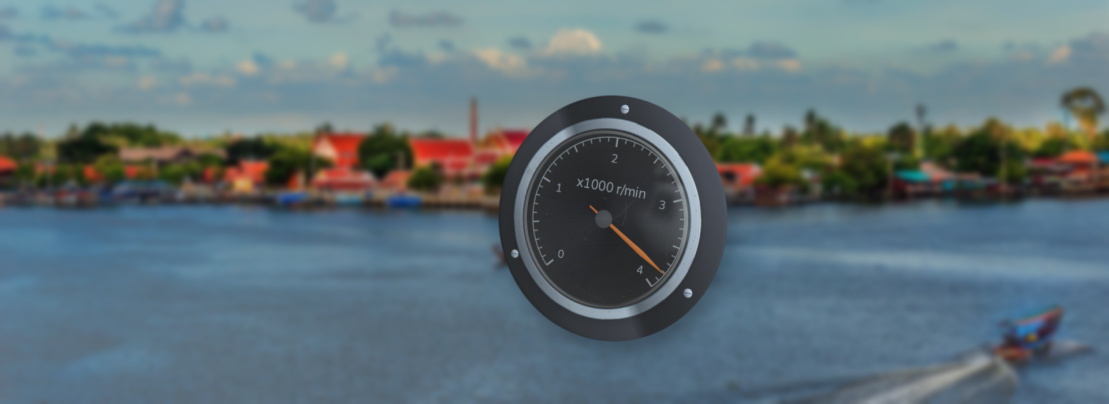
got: 3800 rpm
